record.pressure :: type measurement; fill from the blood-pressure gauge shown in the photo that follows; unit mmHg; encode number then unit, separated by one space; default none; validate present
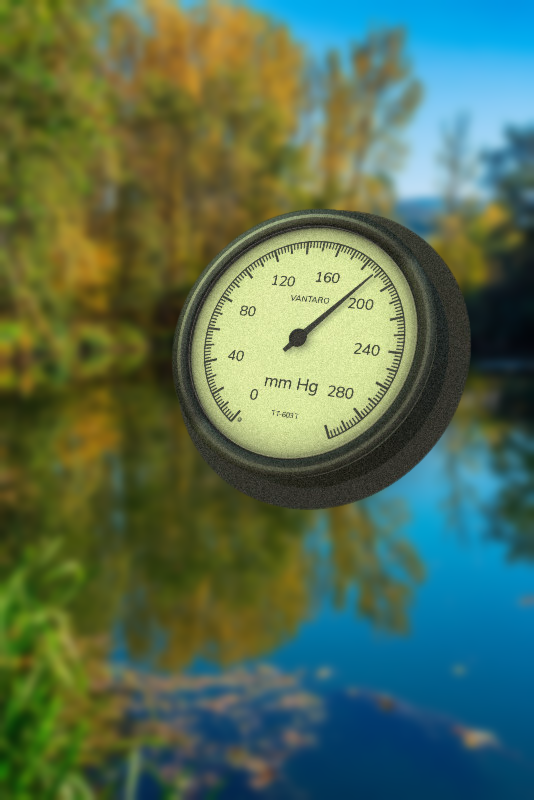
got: 190 mmHg
